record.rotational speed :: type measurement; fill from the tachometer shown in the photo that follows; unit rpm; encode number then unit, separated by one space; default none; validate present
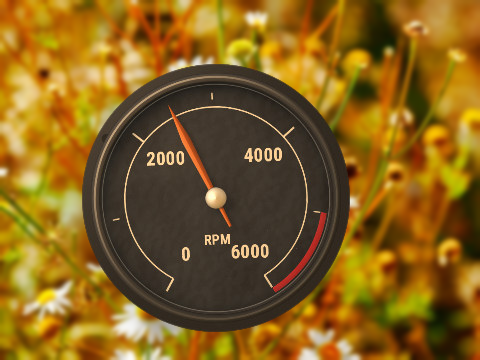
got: 2500 rpm
